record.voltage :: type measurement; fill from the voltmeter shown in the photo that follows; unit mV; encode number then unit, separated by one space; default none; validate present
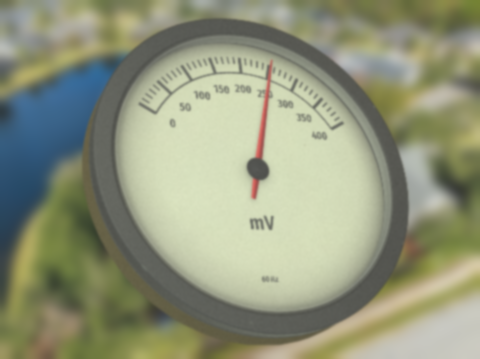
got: 250 mV
